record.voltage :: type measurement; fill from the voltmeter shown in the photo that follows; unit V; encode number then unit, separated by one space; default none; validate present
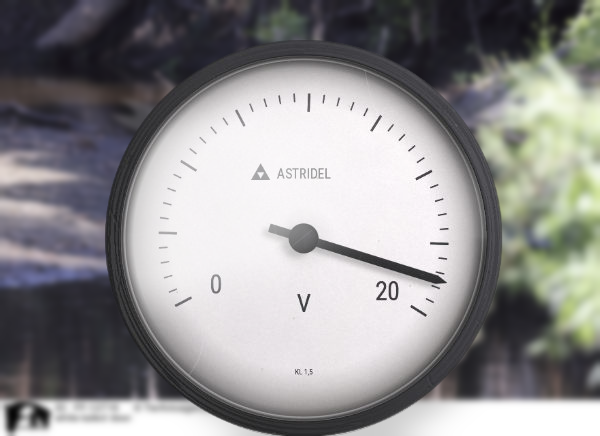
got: 18.75 V
